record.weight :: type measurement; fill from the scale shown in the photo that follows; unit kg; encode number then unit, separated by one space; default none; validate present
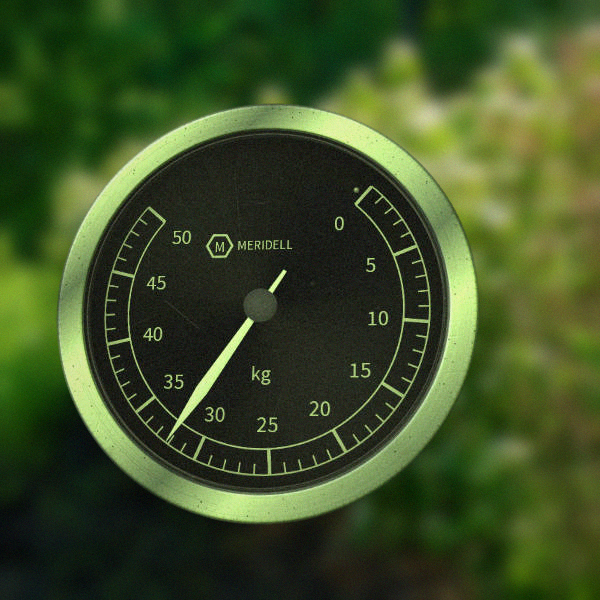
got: 32 kg
